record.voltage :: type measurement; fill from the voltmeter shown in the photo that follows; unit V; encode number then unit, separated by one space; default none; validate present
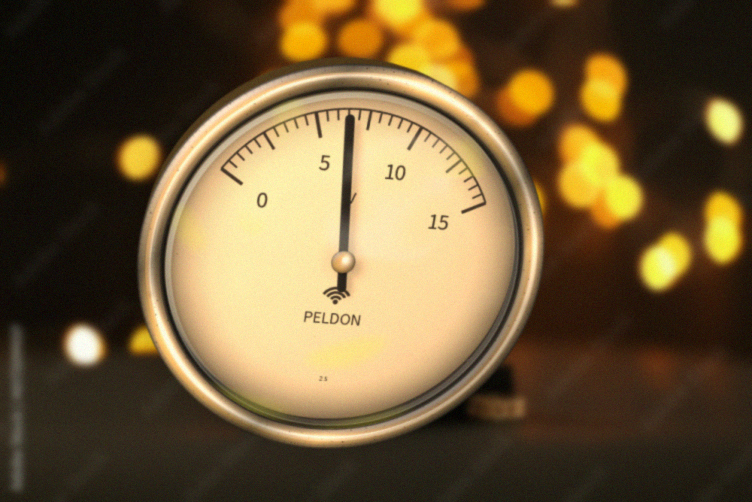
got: 6.5 V
